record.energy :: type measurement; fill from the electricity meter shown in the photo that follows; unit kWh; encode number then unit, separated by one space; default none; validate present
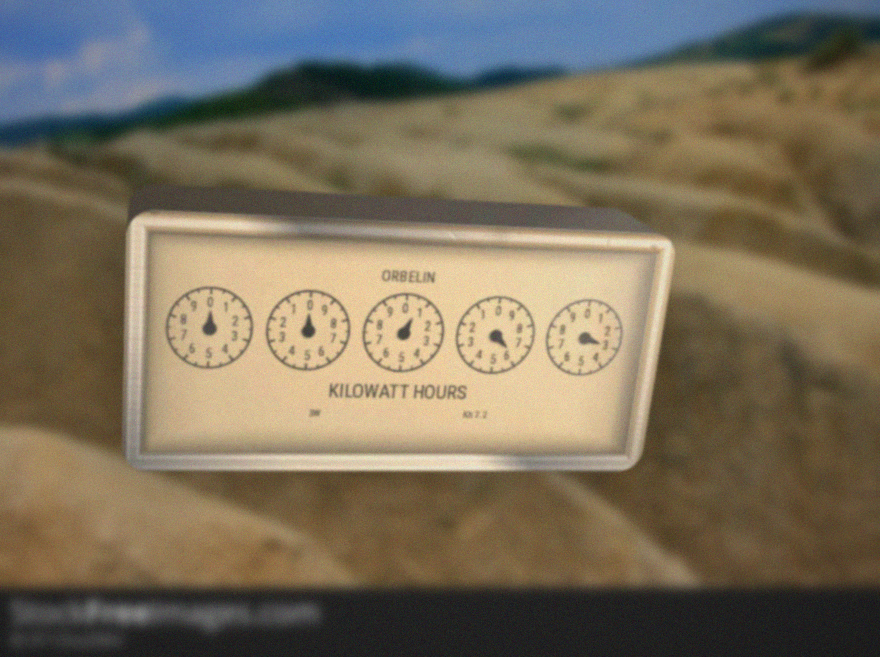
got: 63 kWh
